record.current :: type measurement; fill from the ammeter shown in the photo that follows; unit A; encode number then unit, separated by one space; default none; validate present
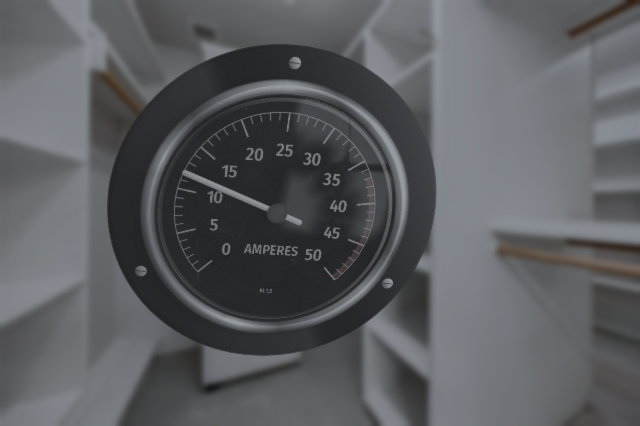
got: 12 A
